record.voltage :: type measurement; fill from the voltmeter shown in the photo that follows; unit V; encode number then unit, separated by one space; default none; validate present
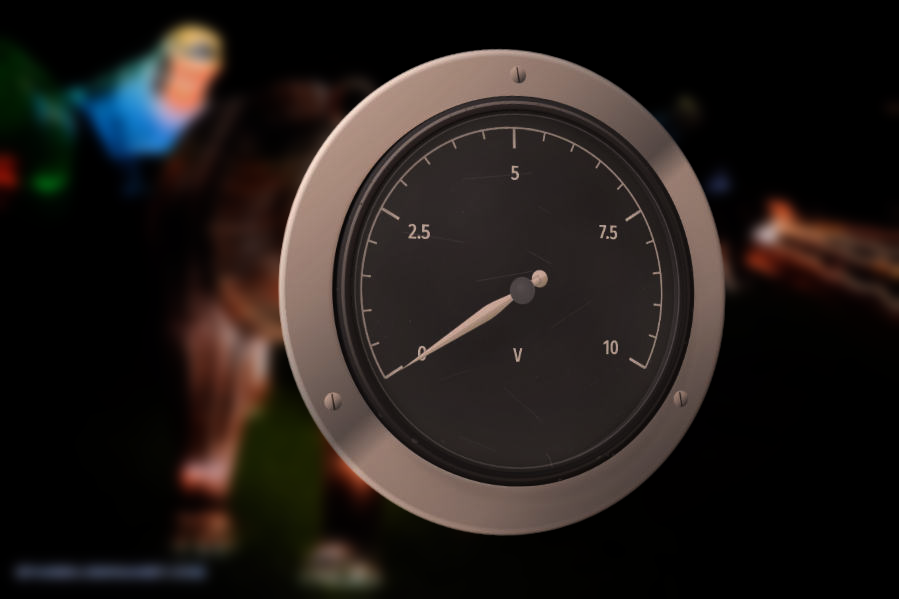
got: 0 V
